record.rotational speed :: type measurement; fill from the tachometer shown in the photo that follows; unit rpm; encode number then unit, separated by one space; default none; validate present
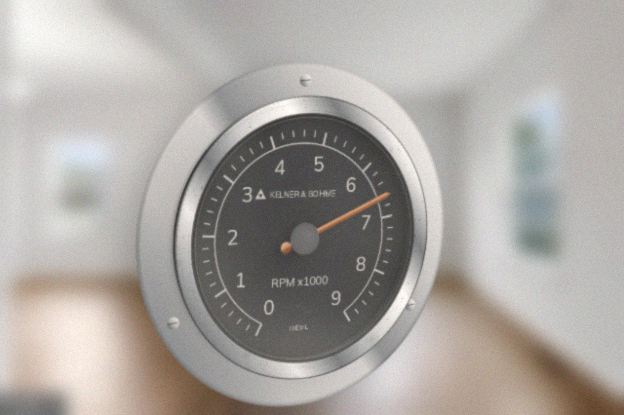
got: 6600 rpm
